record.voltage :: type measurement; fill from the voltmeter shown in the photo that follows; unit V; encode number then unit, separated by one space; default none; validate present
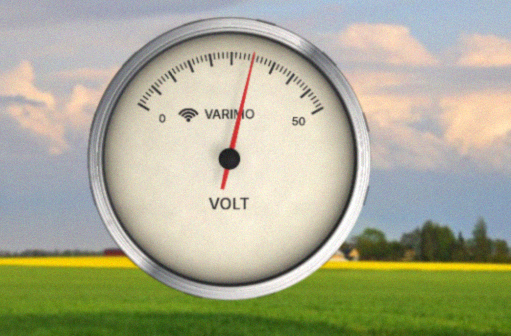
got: 30 V
